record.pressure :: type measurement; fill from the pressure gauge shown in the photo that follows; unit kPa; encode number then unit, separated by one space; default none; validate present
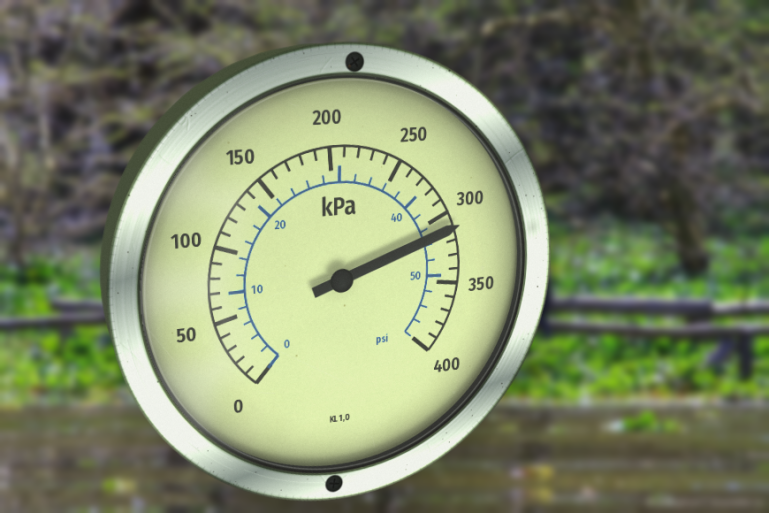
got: 310 kPa
